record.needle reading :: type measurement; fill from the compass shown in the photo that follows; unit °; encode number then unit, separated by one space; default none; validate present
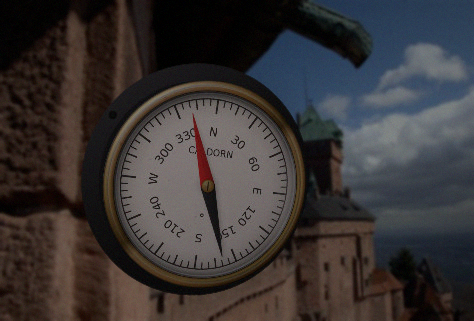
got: 340 °
